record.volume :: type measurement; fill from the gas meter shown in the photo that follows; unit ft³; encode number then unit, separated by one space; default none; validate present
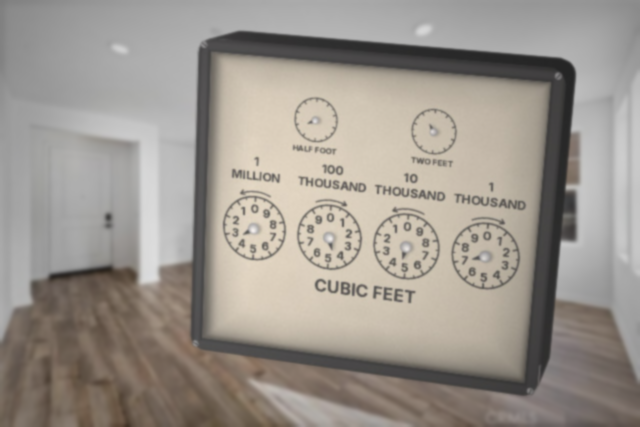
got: 344700 ft³
